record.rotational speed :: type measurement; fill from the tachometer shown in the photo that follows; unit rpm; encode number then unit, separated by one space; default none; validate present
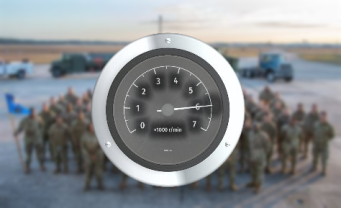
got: 6000 rpm
